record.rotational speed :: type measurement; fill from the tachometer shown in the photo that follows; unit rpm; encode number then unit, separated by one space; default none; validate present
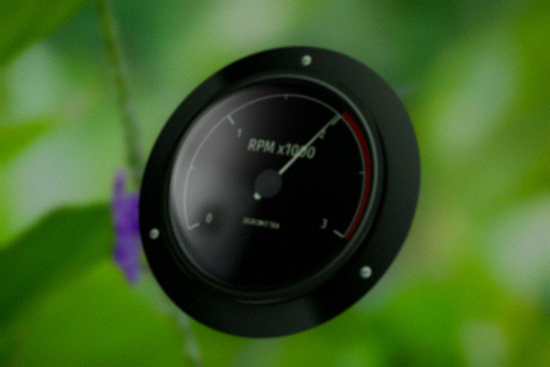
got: 2000 rpm
